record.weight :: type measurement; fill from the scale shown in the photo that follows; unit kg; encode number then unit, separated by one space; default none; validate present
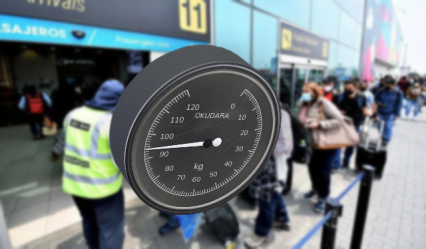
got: 95 kg
